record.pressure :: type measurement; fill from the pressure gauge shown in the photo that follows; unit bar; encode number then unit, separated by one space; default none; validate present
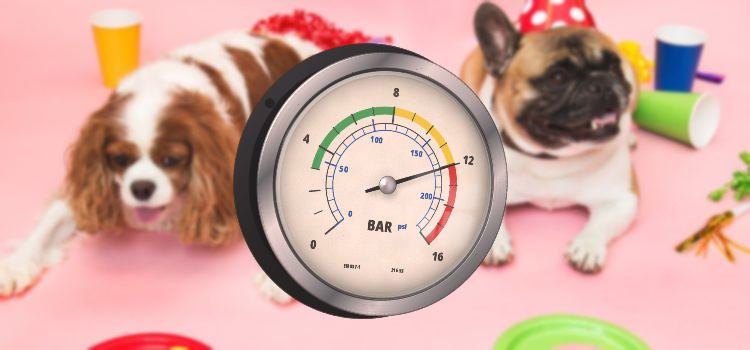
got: 12 bar
